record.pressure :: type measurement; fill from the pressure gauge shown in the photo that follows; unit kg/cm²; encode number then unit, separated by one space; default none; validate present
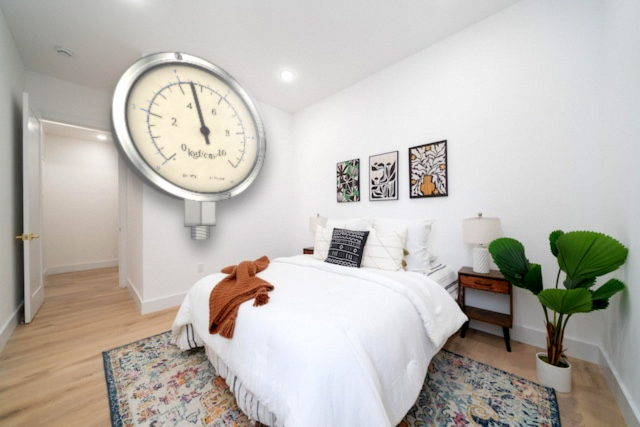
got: 4.5 kg/cm²
